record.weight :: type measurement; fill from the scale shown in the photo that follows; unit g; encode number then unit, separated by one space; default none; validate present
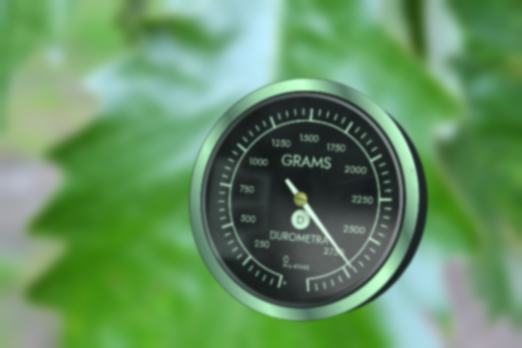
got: 2700 g
